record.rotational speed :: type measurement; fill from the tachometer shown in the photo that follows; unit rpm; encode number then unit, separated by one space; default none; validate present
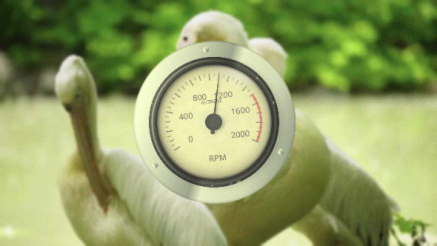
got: 1100 rpm
